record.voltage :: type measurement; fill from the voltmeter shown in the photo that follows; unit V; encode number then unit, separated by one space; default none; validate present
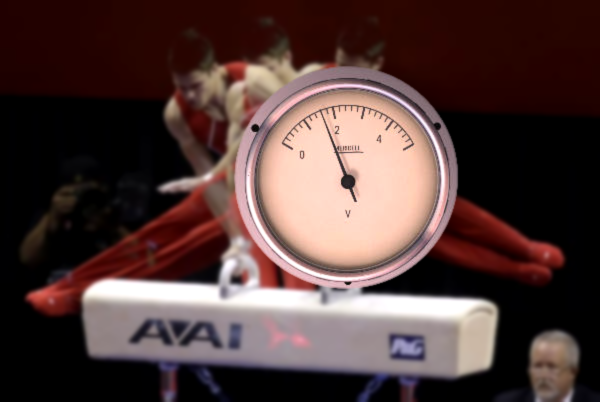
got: 1.6 V
